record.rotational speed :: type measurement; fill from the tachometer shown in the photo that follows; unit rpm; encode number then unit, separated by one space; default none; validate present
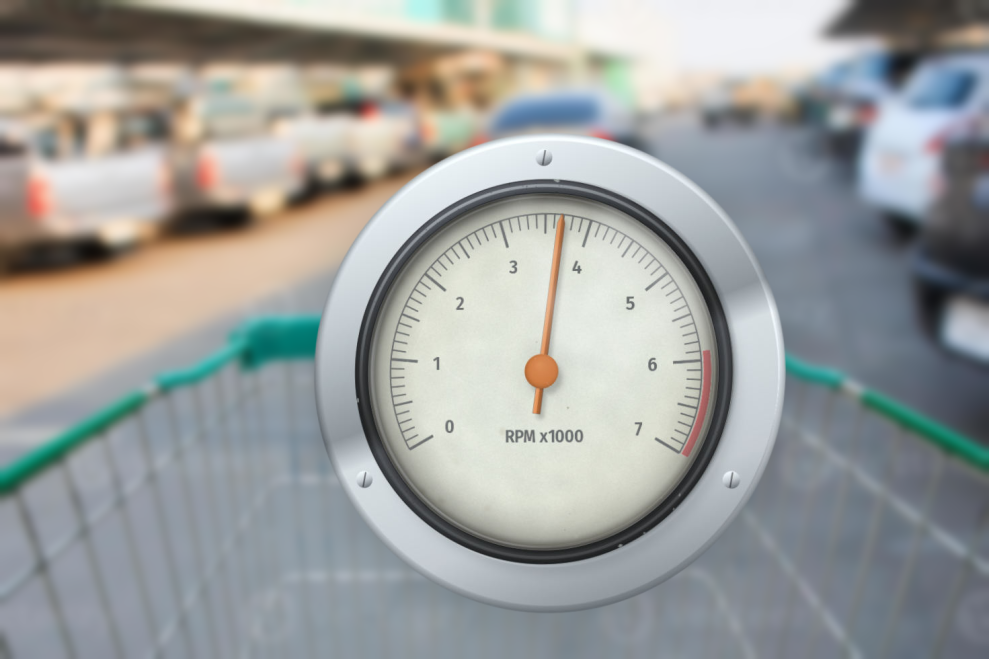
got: 3700 rpm
